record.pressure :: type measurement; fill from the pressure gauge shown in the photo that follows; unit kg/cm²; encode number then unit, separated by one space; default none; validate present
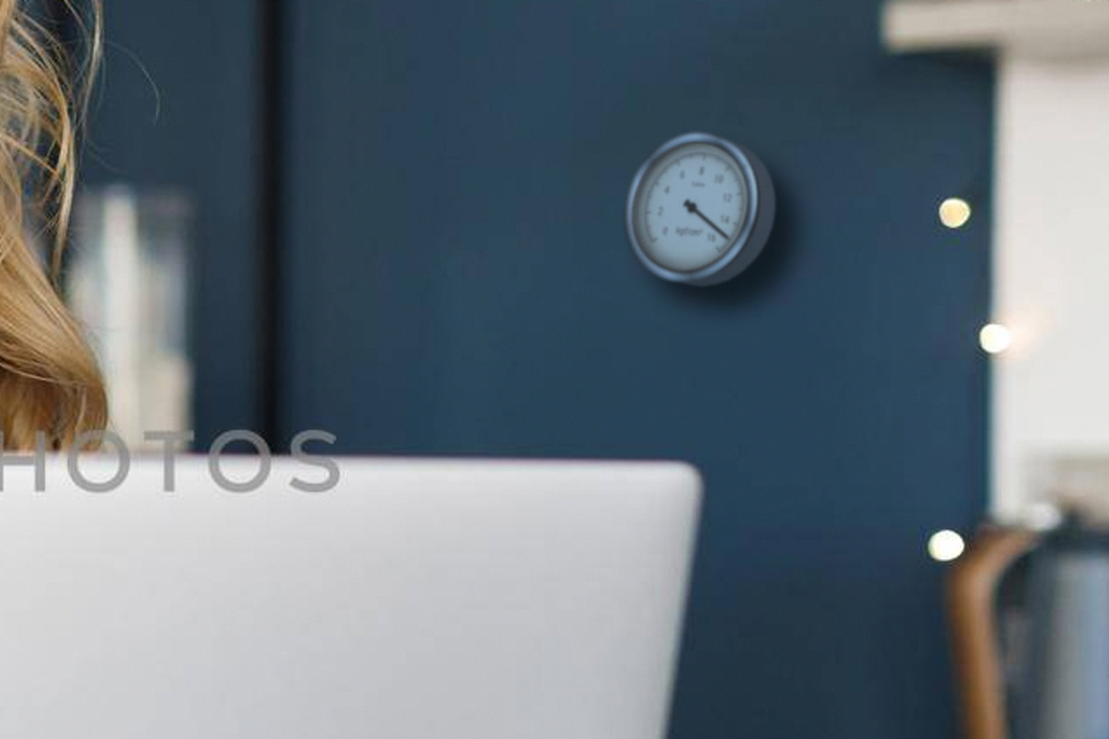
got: 15 kg/cm²
